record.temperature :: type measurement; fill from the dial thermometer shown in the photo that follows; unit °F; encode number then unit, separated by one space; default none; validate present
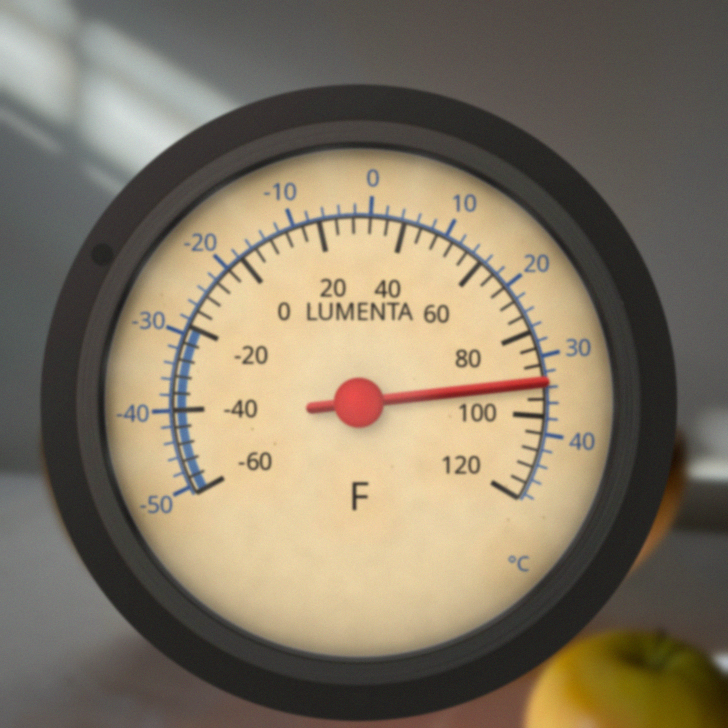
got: 92 °F
